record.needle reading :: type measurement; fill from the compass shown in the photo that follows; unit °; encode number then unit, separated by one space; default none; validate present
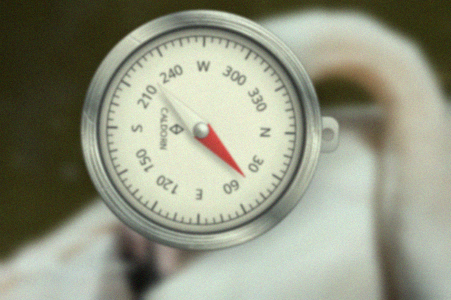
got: 45 °
